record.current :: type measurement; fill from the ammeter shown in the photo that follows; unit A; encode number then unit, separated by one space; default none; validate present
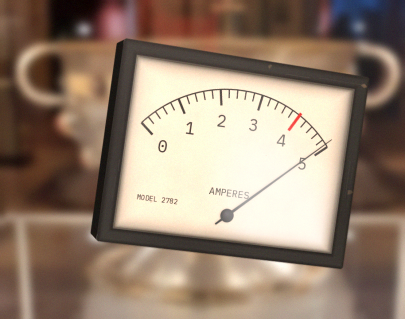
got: 4.9 A
